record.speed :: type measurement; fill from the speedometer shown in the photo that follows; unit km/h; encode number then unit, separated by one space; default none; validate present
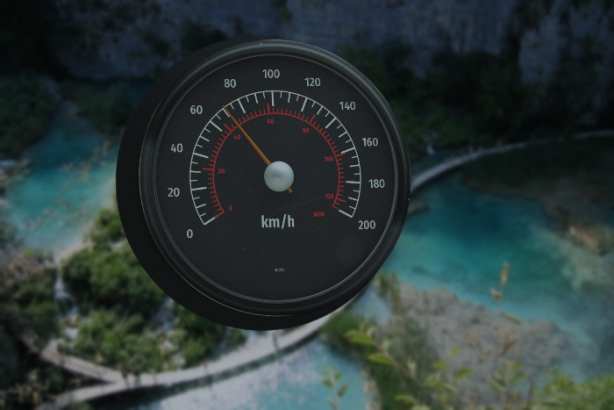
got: 70 km/h
